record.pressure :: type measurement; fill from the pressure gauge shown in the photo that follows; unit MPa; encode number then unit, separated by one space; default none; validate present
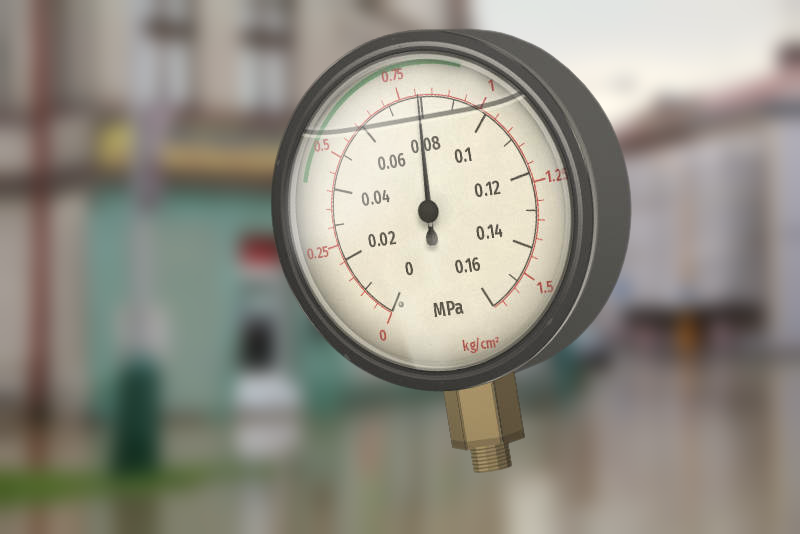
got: 0.08 MPa
